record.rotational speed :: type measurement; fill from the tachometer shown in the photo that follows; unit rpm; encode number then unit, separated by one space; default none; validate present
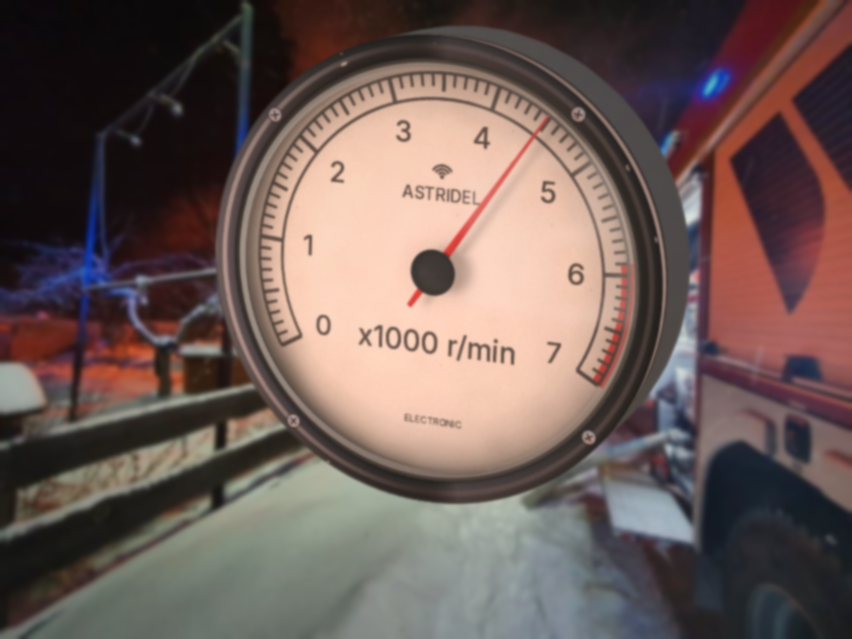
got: 4500 rpm
